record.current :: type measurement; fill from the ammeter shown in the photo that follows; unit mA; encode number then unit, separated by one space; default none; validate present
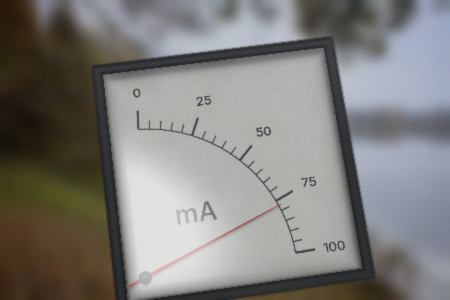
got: 77.5 mA
